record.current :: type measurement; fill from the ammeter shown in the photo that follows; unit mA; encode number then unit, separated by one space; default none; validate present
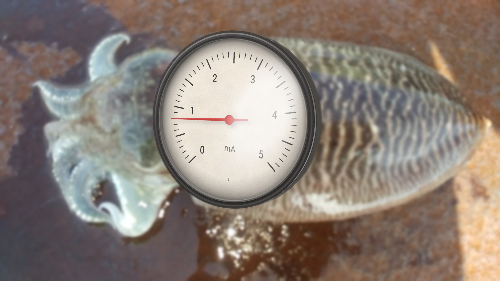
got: 0.8 mA
